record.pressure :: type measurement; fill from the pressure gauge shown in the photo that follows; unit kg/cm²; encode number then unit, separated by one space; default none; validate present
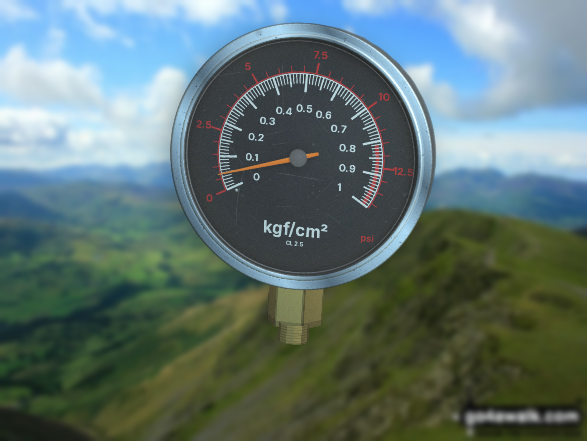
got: 0.05 kg/cm²
